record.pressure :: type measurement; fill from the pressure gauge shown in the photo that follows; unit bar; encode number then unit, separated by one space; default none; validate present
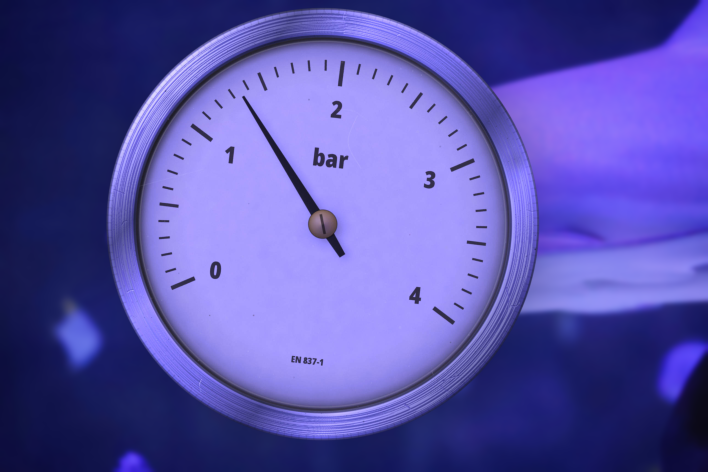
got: 1.35 bar
